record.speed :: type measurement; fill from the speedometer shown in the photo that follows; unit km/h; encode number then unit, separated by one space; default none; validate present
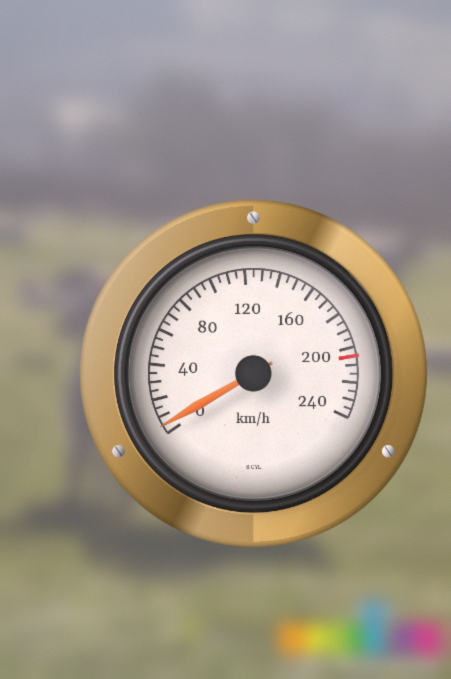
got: 5 km/h
